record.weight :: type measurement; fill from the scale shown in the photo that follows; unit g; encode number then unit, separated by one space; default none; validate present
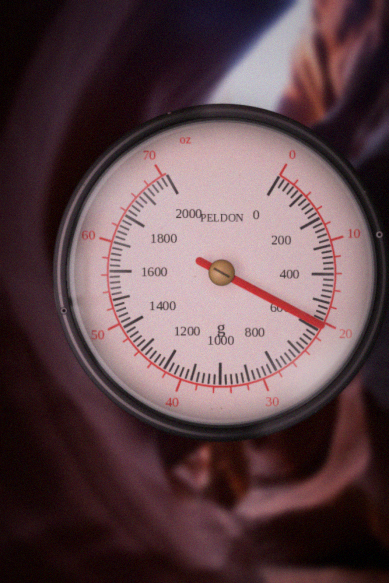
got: 580 g
